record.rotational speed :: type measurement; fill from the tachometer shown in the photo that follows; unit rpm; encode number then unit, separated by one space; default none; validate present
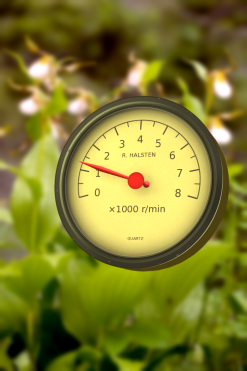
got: 1250 rpm
